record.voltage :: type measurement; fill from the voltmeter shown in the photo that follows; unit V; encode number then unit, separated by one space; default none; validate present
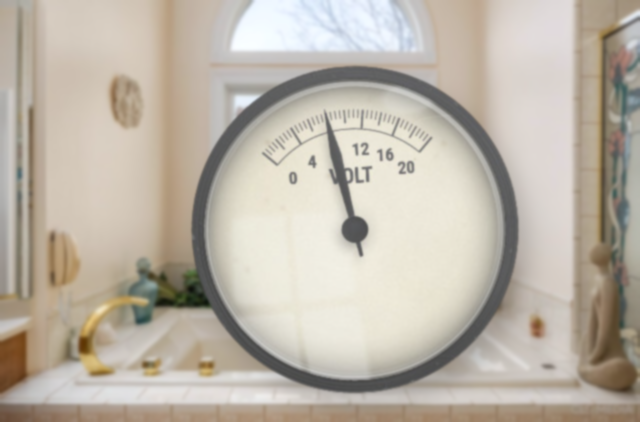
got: 8 V
